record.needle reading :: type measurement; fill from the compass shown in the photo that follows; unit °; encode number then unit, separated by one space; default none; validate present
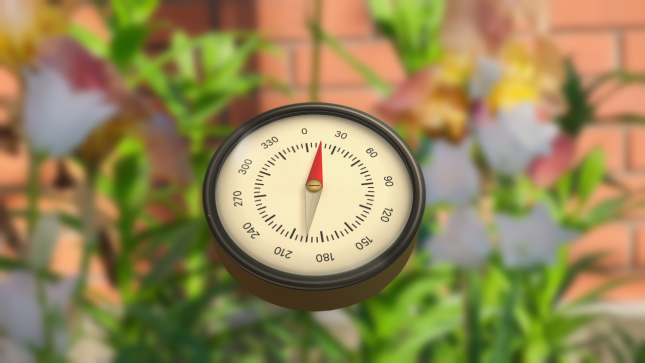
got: 15 °
